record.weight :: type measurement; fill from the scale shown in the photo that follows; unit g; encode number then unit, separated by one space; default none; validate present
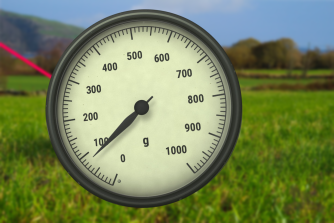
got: 80 g
